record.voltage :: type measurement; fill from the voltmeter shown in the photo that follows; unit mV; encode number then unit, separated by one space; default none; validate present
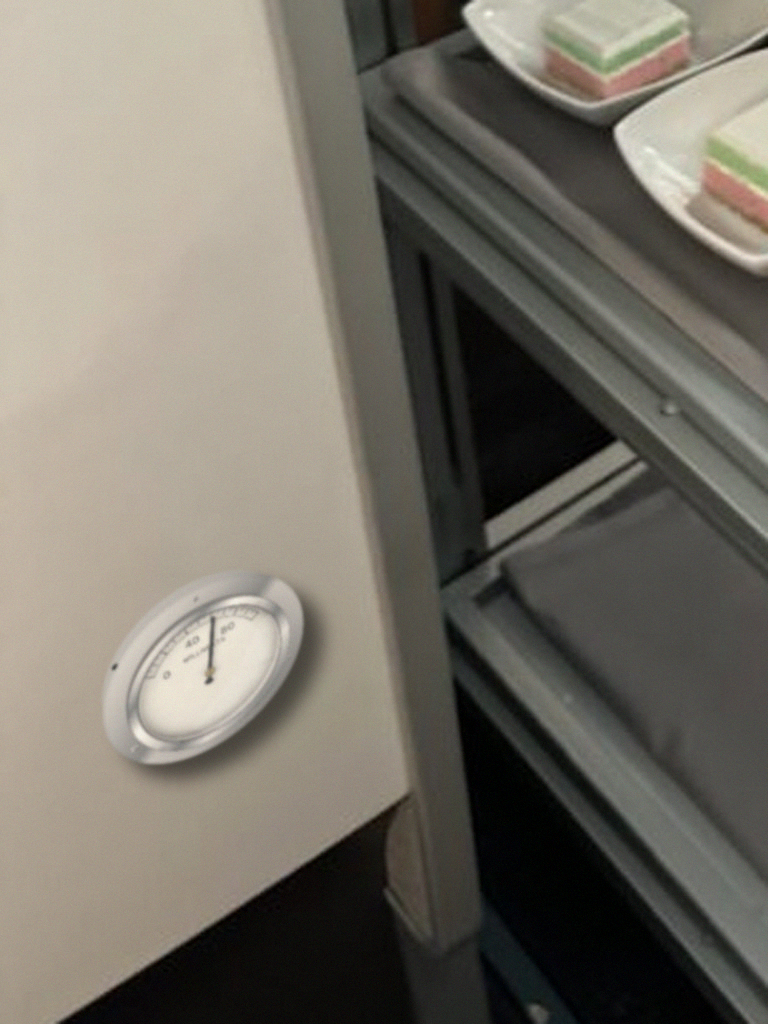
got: 60 mV
